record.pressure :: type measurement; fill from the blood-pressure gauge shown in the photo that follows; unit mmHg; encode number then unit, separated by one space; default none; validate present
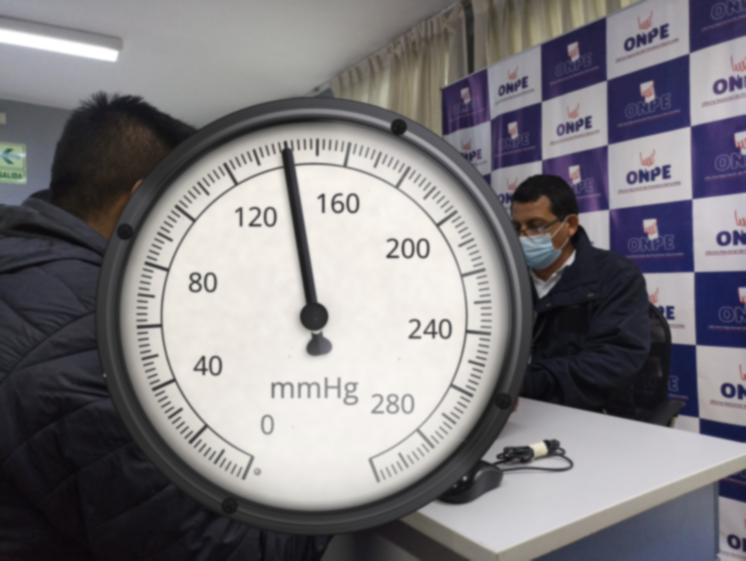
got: 140 mmHg
